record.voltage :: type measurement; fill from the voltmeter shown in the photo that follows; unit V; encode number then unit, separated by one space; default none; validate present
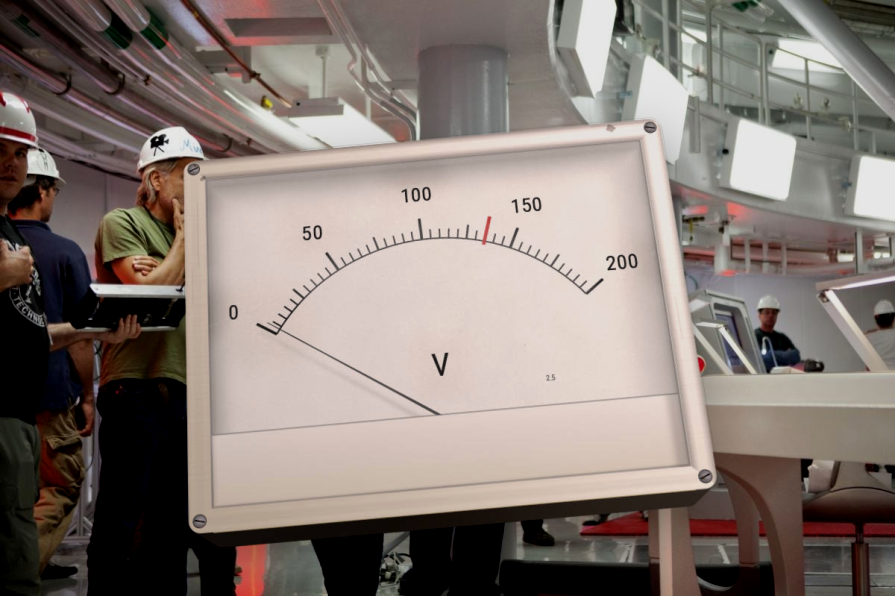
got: 2.5 V
